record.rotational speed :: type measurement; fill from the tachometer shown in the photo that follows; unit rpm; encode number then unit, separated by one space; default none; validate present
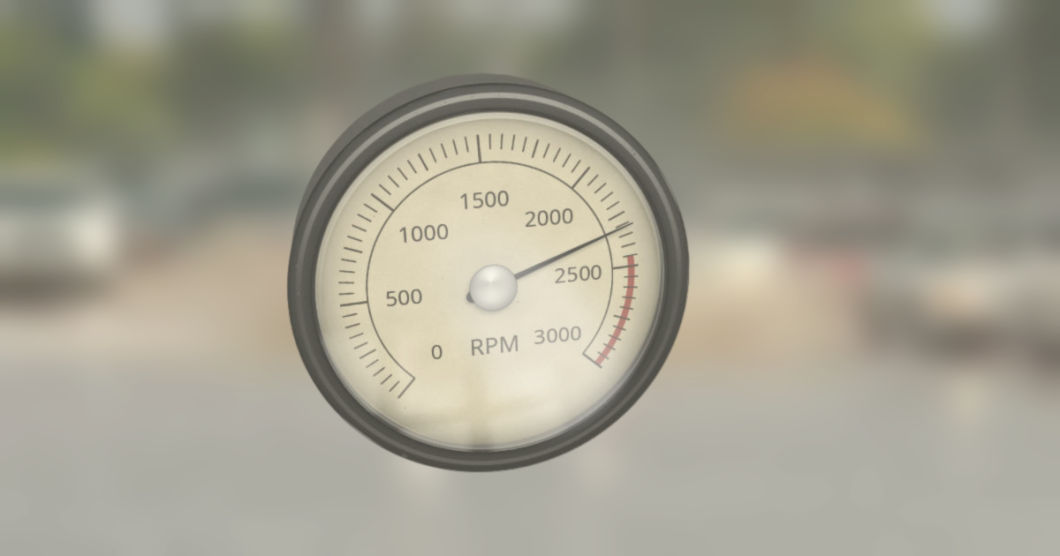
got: 2300 rpm
